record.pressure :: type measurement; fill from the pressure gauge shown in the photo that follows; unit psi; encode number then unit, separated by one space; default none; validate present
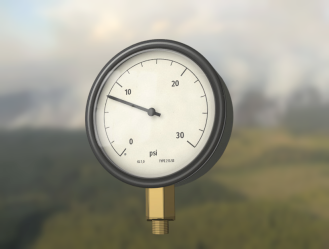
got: 8 psi
